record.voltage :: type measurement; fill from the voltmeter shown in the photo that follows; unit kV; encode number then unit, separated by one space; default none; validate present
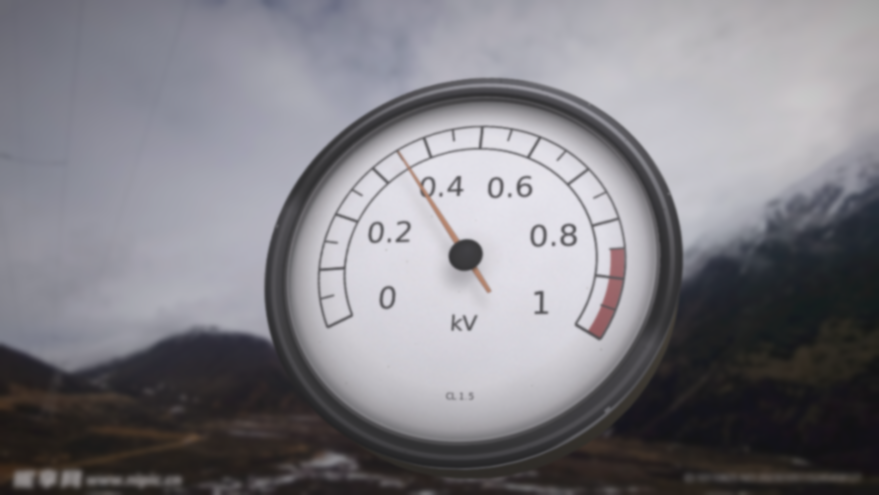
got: 0.35 kV
